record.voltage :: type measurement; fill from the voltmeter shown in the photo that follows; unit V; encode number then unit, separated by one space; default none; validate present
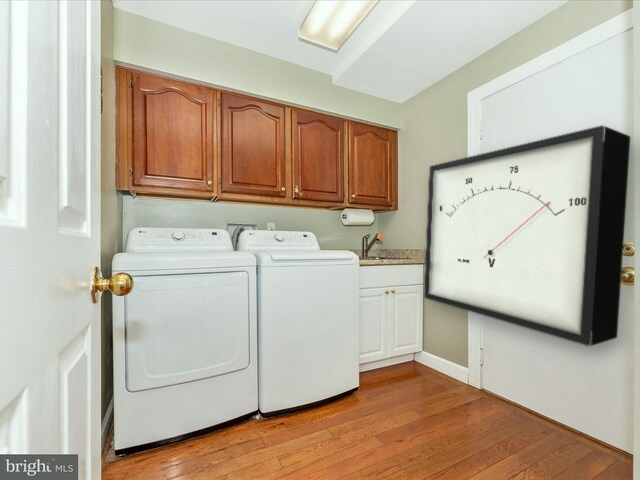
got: 95 V
